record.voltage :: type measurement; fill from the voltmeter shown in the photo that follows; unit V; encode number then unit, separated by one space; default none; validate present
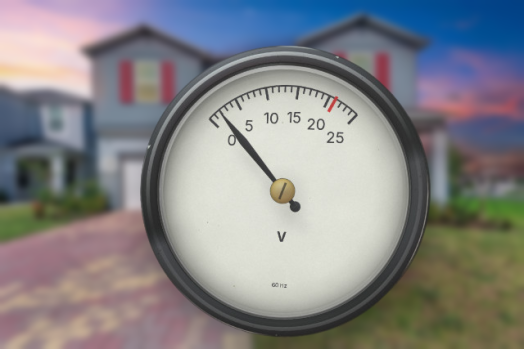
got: 2 V
